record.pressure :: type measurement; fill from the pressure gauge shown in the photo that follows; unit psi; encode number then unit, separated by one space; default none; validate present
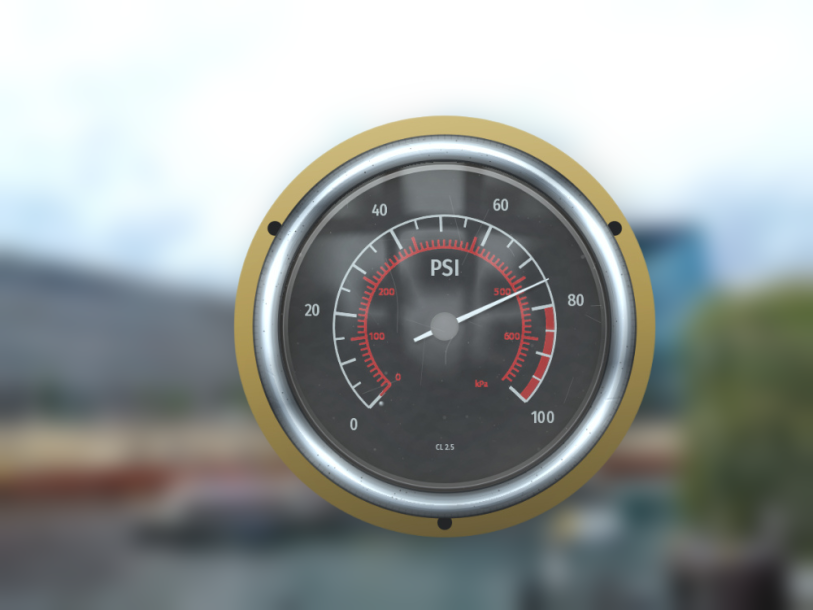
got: 75 psi
